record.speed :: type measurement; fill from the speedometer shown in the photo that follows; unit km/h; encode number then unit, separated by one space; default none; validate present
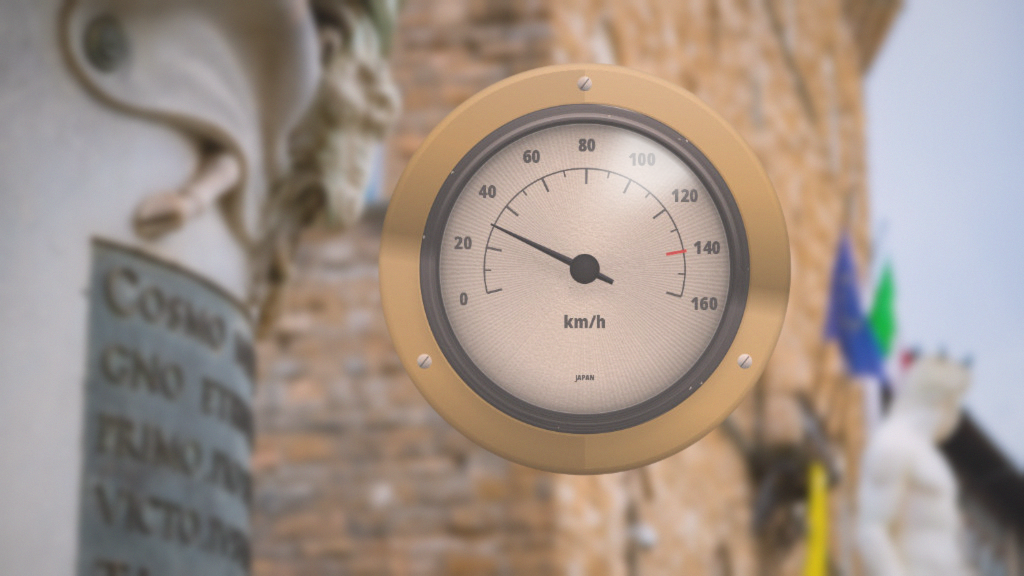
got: 30 km/h
